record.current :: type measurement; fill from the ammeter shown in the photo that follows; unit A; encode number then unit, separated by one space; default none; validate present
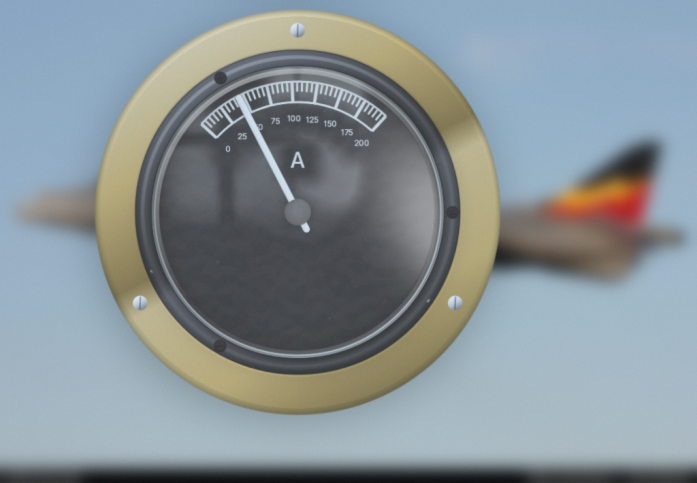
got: 45 A
